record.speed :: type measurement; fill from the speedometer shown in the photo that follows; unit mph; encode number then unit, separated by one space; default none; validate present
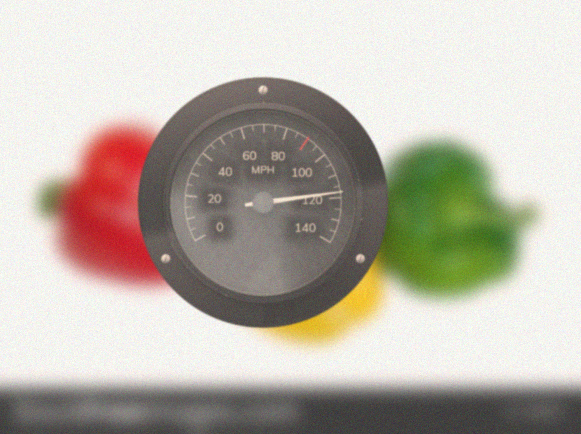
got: 117.5 mph
